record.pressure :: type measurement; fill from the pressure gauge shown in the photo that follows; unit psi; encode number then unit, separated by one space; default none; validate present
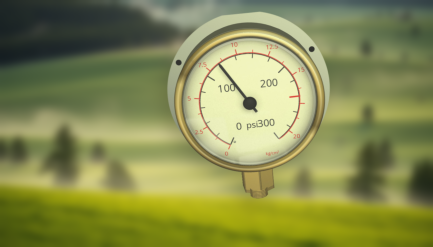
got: 120 psi
